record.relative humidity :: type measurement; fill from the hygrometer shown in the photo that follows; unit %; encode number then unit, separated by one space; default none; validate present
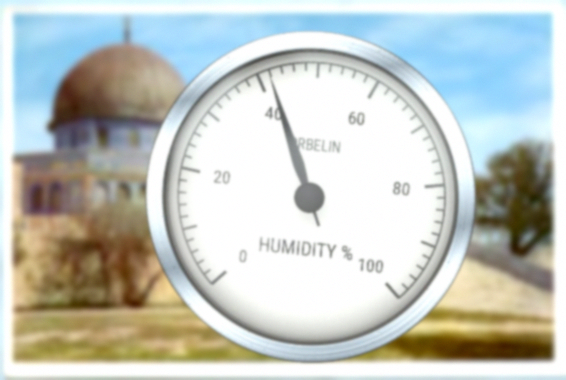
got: 42 %
